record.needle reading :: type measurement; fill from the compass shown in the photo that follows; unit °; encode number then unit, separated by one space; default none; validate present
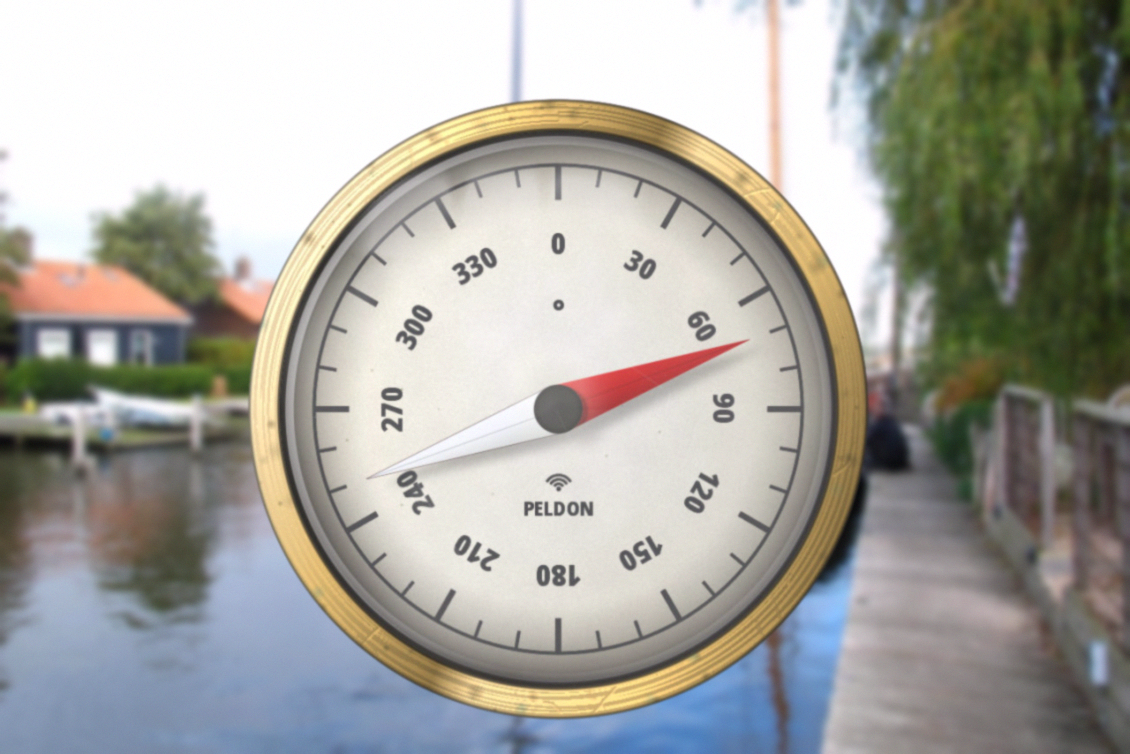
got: 70 °
